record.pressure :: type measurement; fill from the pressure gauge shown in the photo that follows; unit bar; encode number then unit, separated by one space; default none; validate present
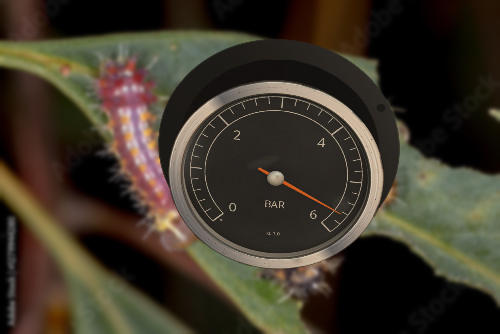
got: 5.6 bar
